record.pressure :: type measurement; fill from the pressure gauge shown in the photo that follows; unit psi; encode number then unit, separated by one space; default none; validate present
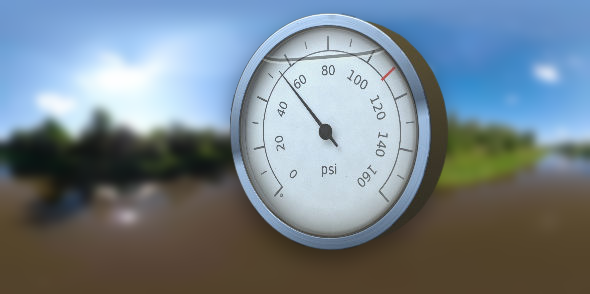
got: 55 psi
